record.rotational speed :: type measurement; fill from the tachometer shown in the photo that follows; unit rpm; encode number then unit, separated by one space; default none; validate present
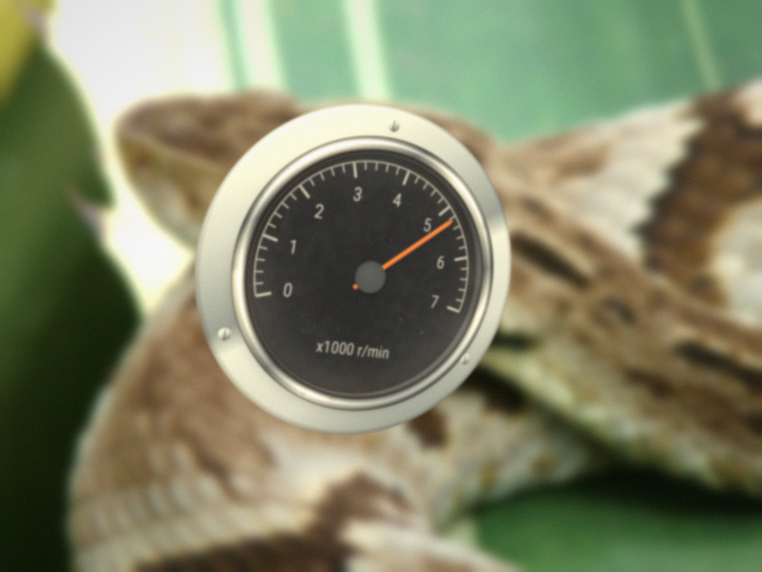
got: 5200 rpm
